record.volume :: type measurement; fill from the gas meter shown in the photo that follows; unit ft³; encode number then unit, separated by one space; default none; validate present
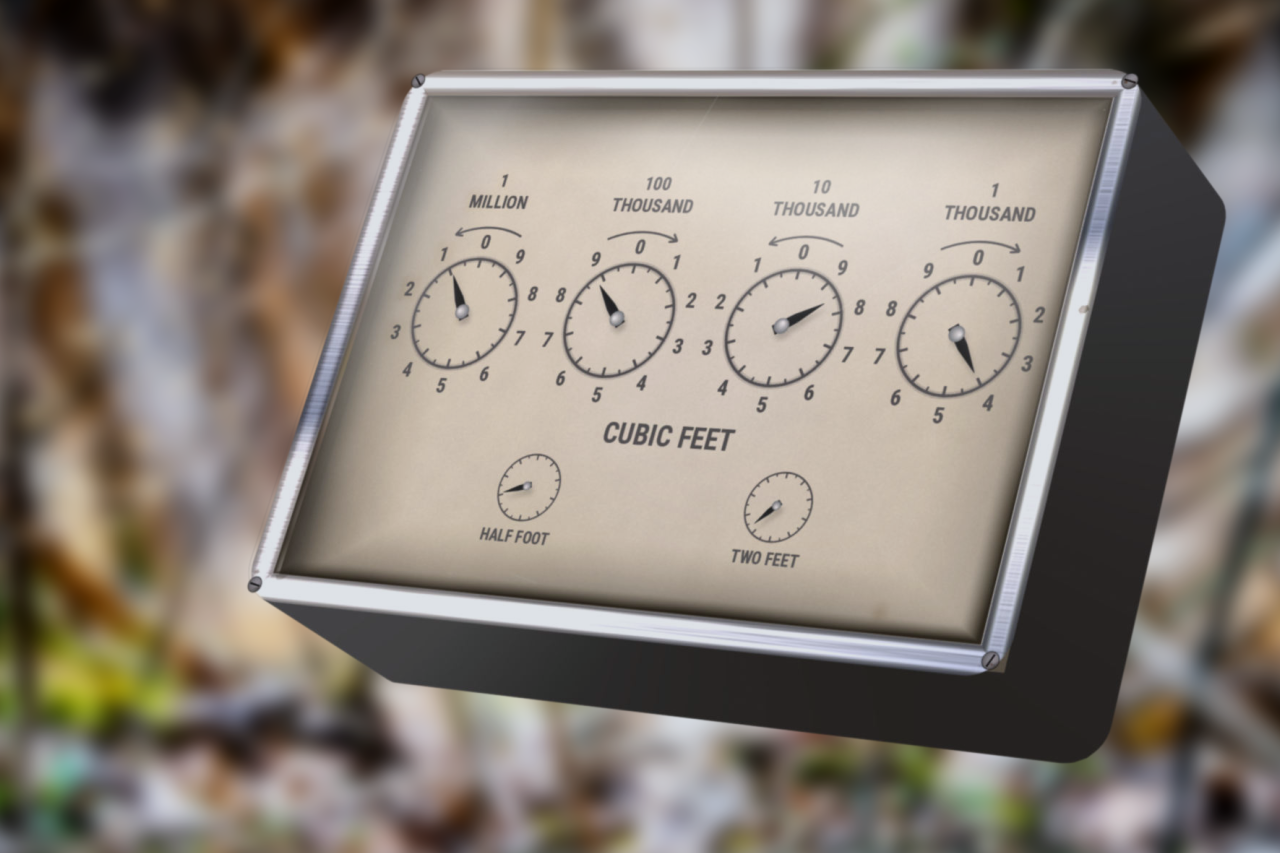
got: 88400 ft³
